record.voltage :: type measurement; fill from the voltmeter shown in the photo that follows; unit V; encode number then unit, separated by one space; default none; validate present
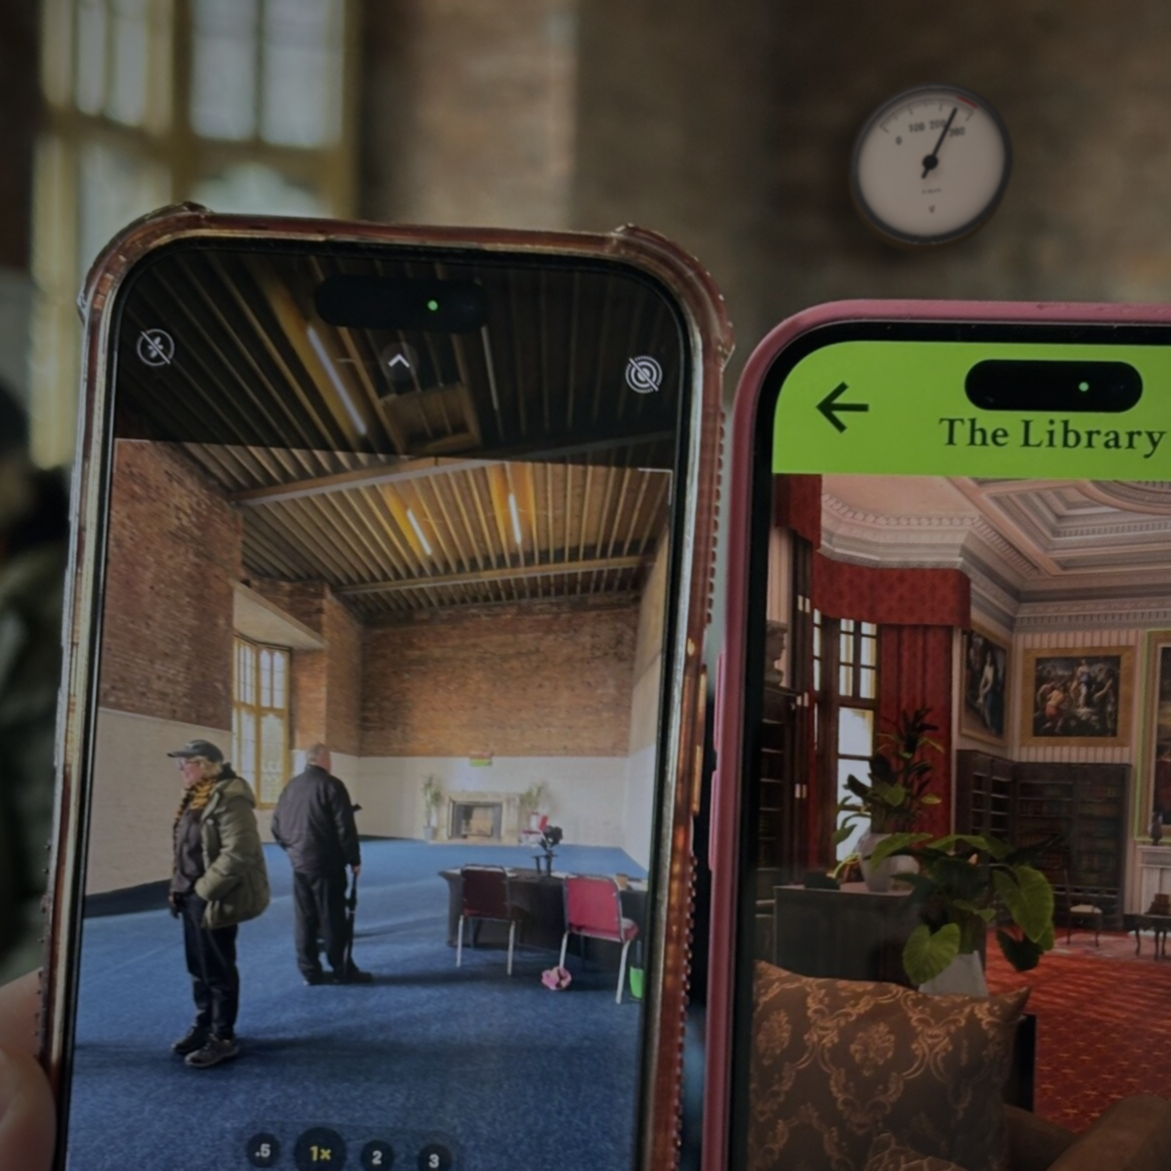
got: 250 V
